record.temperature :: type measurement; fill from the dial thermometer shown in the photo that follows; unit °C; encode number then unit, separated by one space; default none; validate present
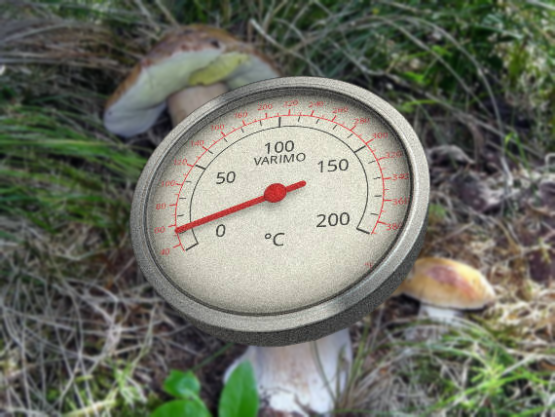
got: 10 °C
